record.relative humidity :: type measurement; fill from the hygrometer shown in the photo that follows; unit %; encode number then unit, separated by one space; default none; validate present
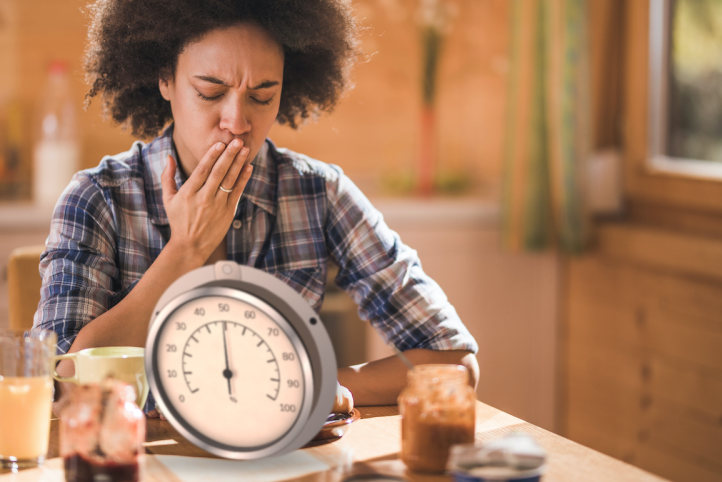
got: 50 %
